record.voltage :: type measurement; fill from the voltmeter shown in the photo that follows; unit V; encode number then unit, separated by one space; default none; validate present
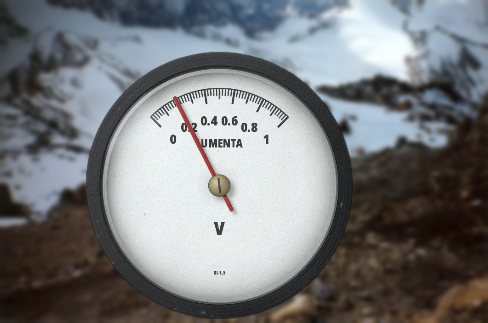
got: 0.2 V
